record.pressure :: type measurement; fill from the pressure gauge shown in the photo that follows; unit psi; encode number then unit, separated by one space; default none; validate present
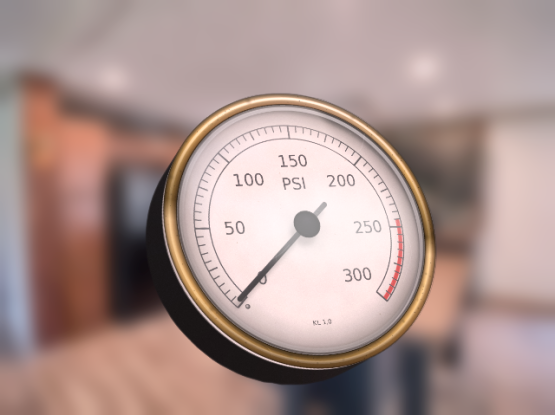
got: 2.5 psi
